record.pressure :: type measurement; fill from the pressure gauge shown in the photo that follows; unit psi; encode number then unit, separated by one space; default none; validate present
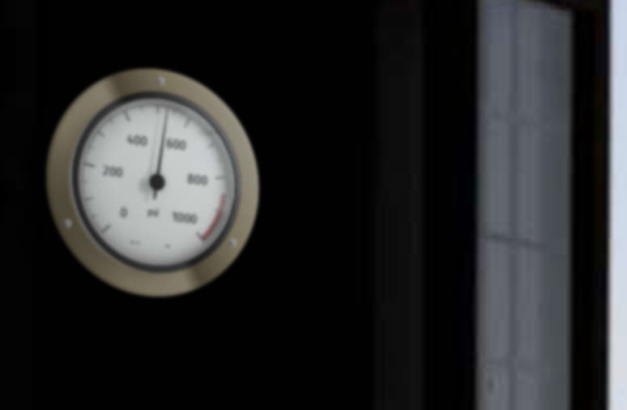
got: 525 psi
